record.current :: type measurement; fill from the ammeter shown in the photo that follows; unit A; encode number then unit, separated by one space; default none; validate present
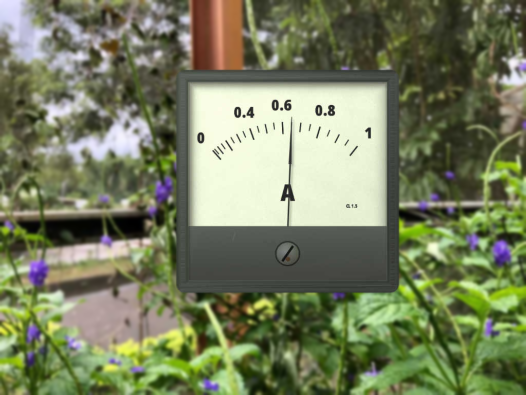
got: 0.65 A
